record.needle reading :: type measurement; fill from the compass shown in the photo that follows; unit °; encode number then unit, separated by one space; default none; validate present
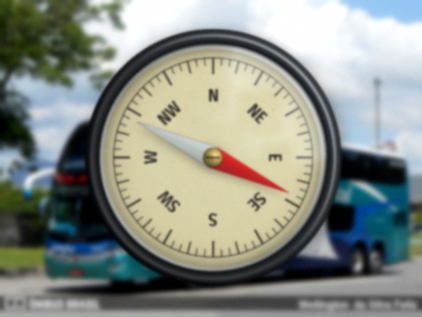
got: 115 °
